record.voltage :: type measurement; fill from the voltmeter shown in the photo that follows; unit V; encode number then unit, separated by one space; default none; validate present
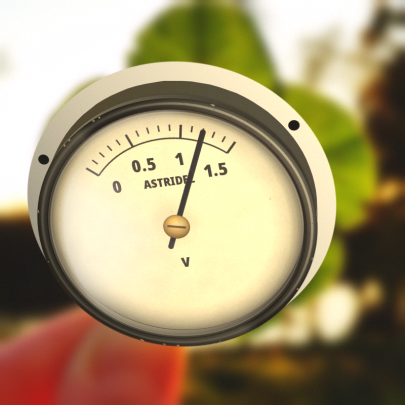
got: 1.2 V
